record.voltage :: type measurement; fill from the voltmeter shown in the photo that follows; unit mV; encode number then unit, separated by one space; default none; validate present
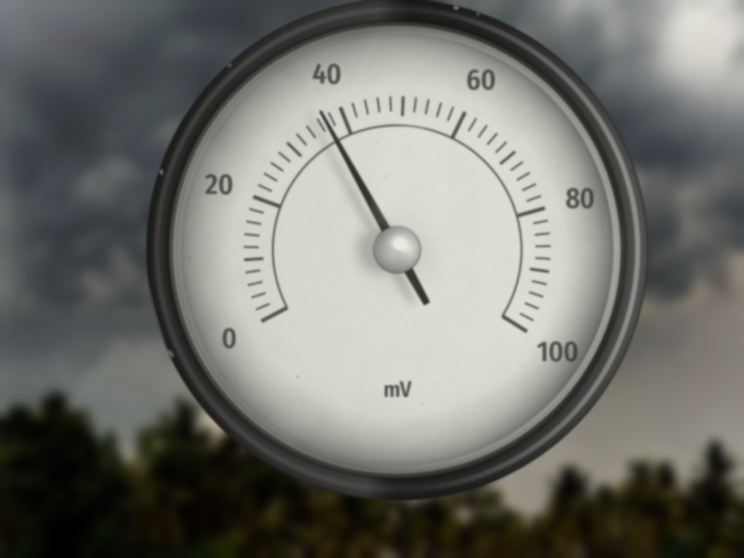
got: 37 mV
